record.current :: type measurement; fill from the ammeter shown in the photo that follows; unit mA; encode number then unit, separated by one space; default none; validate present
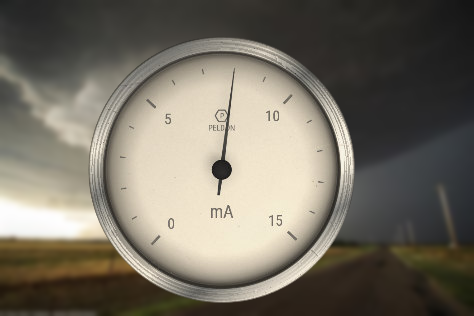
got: 8 mA
